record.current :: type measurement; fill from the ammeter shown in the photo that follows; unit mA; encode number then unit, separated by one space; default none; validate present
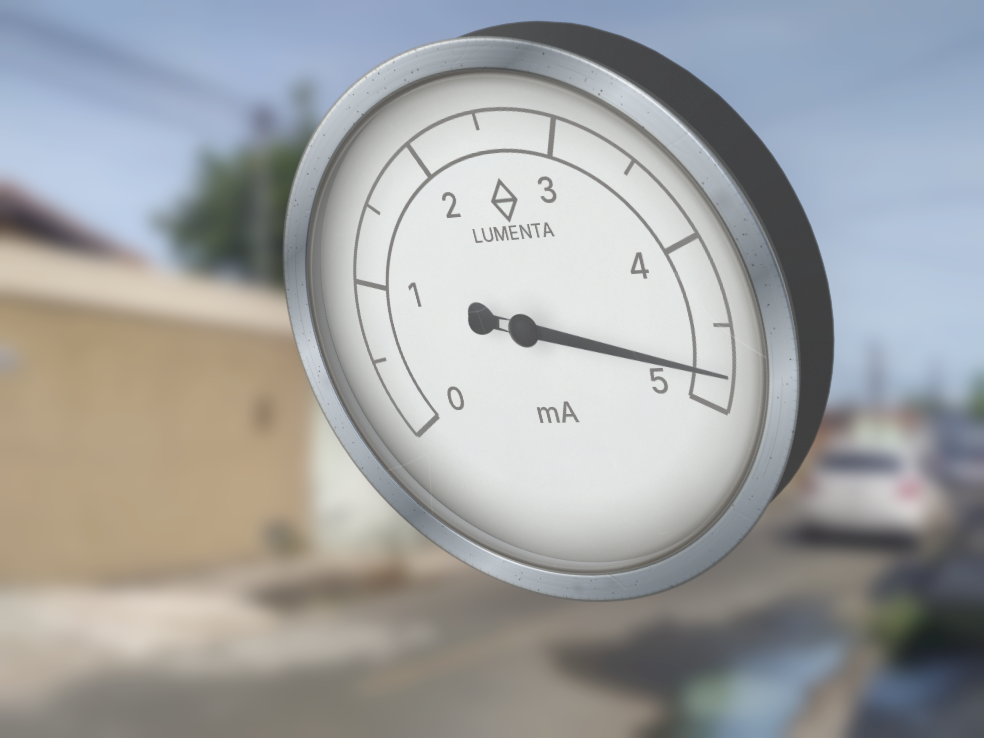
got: 4.75 mA
